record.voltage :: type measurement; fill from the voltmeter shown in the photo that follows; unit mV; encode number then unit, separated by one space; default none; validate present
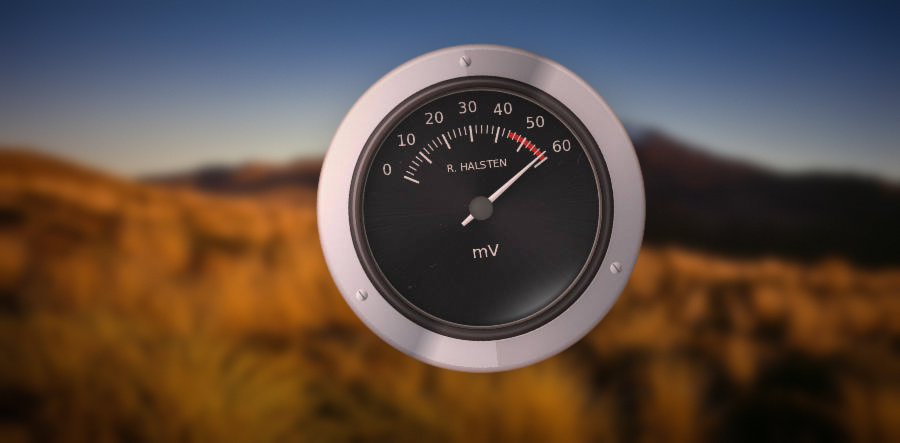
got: 58 mV
